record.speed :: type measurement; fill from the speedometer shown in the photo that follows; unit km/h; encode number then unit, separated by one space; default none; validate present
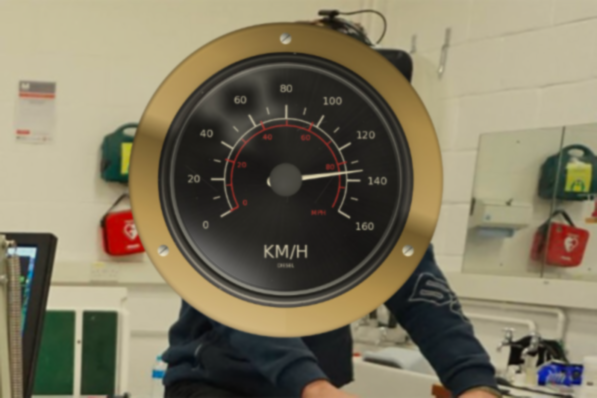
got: 135 km/h
